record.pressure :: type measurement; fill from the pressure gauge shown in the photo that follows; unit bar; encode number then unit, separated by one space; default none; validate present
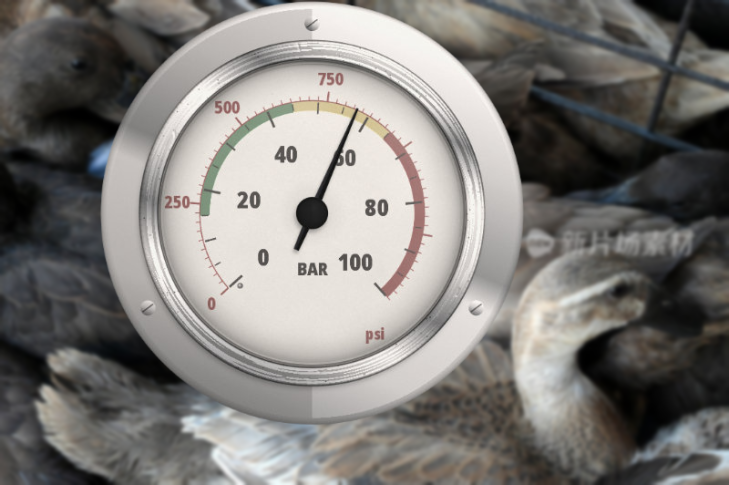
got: 57.5 bar
